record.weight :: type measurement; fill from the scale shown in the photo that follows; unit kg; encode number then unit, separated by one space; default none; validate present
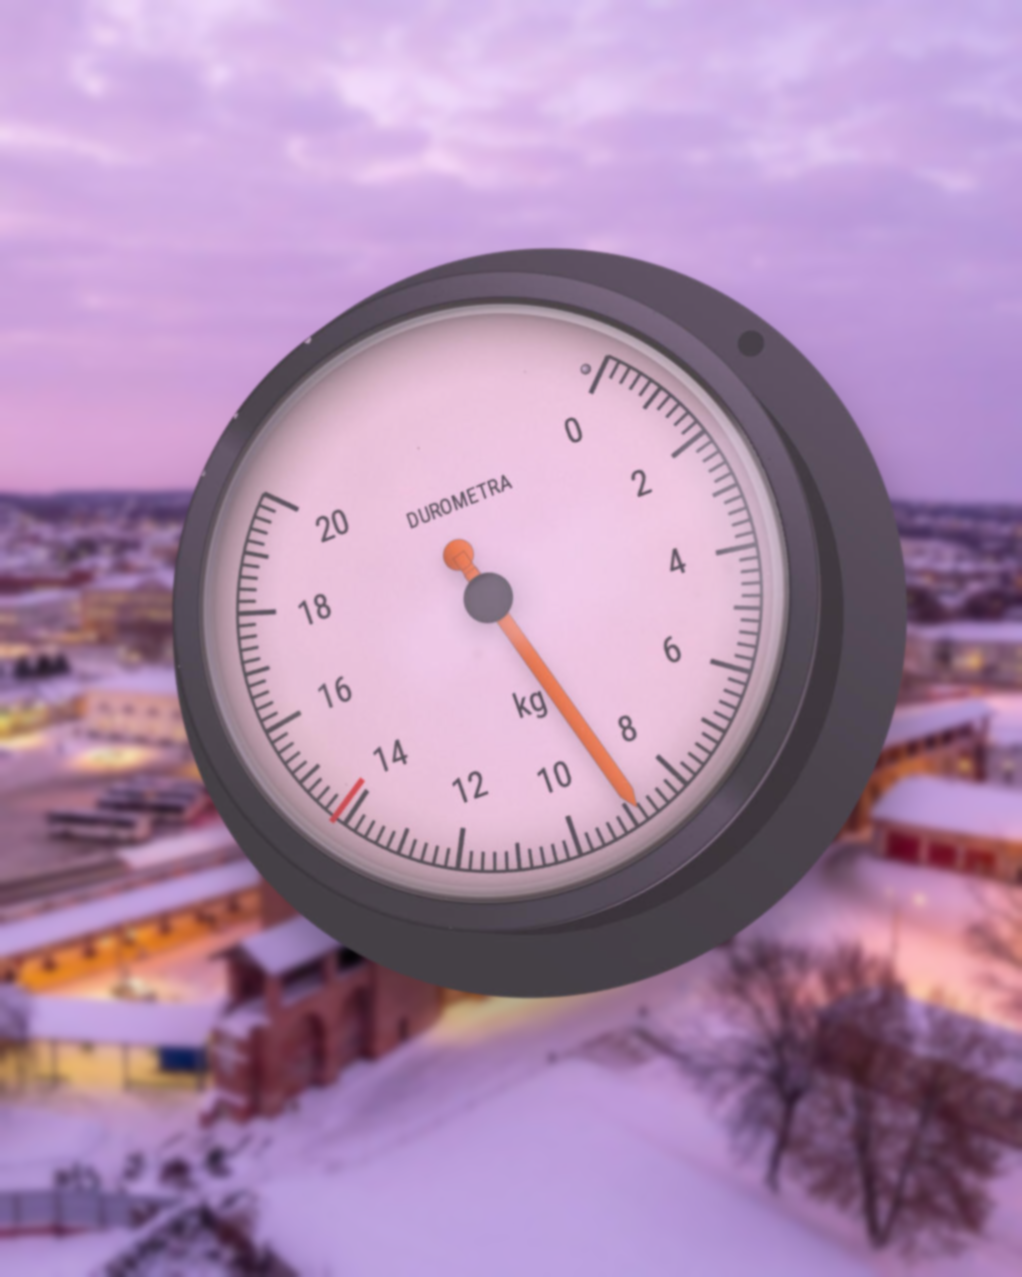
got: 8.8 kg
